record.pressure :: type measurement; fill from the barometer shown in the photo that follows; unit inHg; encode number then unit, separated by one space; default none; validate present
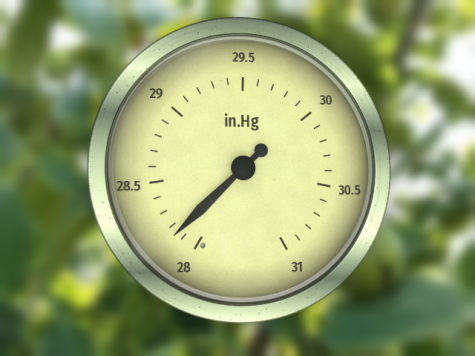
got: 28.15 inHg
